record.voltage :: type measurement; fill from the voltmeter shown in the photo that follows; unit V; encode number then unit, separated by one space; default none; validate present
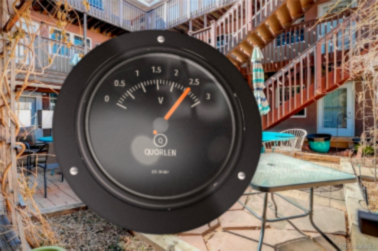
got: 2.5 V
